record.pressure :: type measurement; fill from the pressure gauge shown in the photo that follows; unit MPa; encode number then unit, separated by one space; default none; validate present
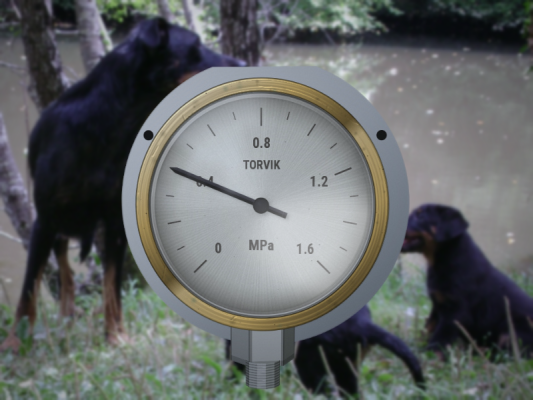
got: 0.4 MPa
